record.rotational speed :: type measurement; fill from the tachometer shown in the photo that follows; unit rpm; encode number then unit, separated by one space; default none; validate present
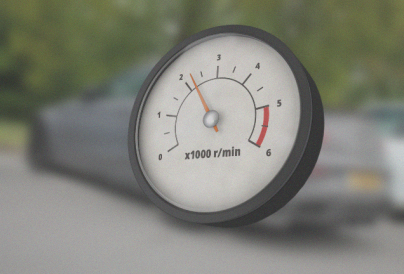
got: 2250 rpm
